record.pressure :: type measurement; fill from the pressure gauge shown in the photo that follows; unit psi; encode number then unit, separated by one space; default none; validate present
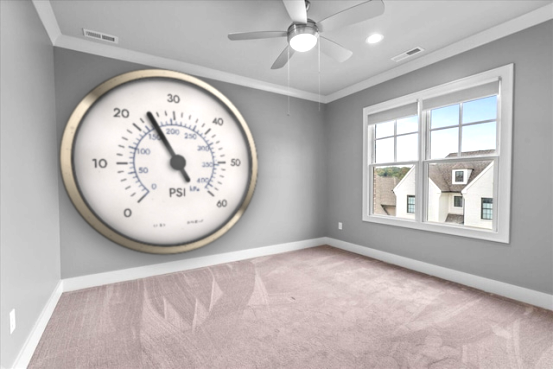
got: 24 psi
